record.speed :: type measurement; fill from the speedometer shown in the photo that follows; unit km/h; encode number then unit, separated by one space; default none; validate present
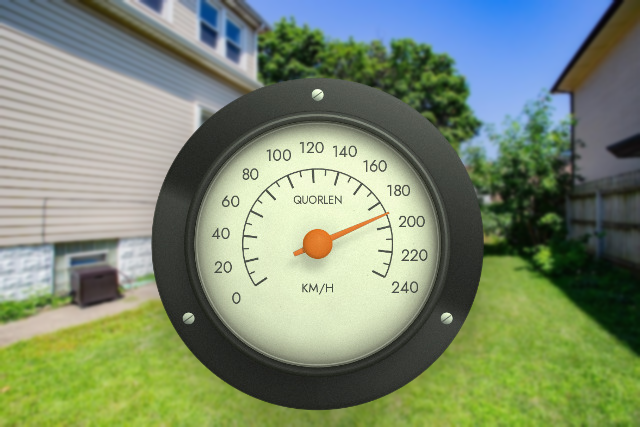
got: 190 km/h
